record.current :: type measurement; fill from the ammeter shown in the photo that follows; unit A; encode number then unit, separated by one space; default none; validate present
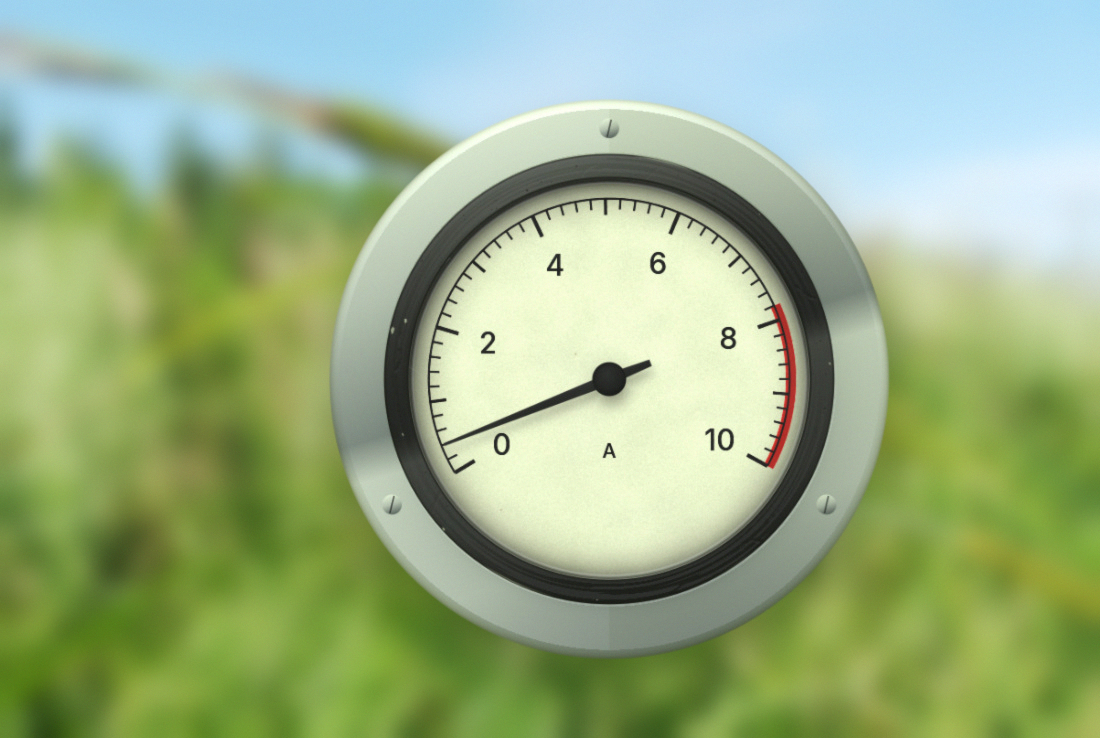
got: 0.4 A
